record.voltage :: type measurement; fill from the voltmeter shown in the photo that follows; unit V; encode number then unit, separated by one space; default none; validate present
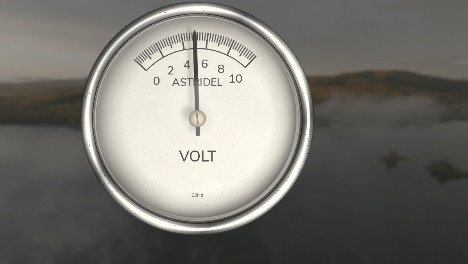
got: 5 V
